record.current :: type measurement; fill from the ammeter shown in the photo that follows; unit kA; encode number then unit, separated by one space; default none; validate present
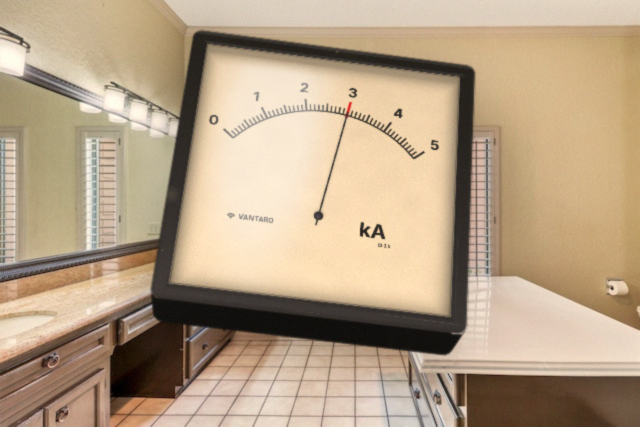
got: 3 kA
